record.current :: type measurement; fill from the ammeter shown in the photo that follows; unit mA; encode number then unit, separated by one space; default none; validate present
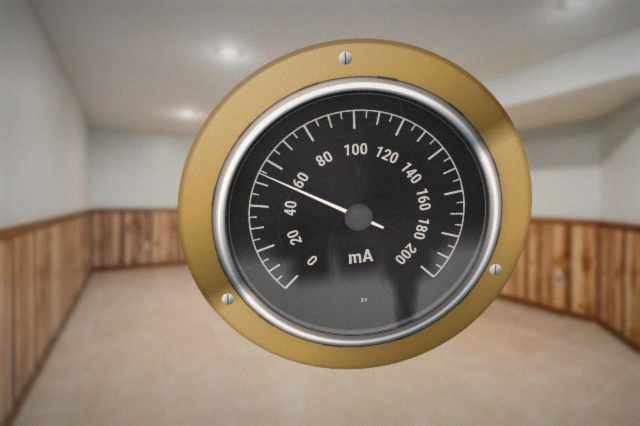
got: 55 mA
